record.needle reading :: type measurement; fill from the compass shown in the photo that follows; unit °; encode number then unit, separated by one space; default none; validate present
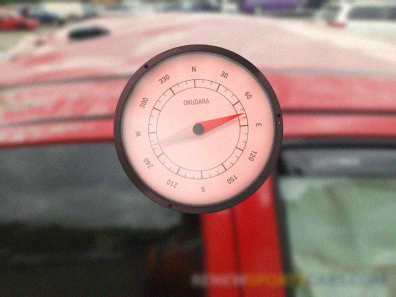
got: 75 °
